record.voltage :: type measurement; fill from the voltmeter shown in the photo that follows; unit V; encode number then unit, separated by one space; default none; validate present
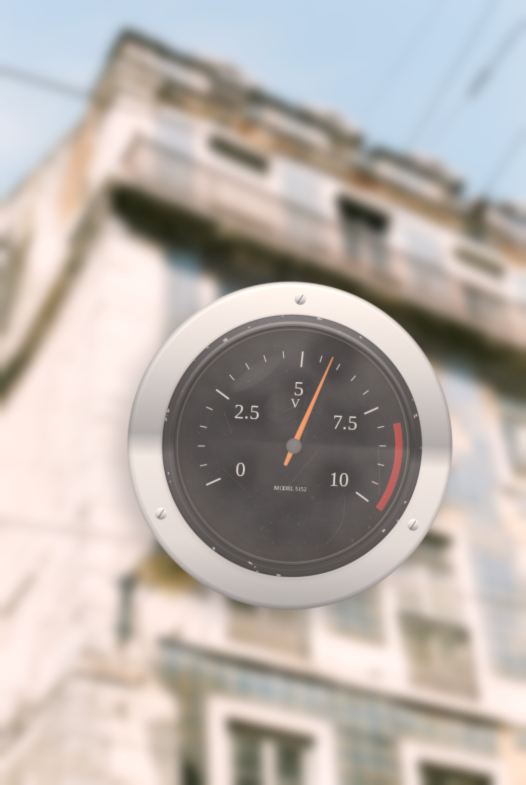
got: 5.75 V
